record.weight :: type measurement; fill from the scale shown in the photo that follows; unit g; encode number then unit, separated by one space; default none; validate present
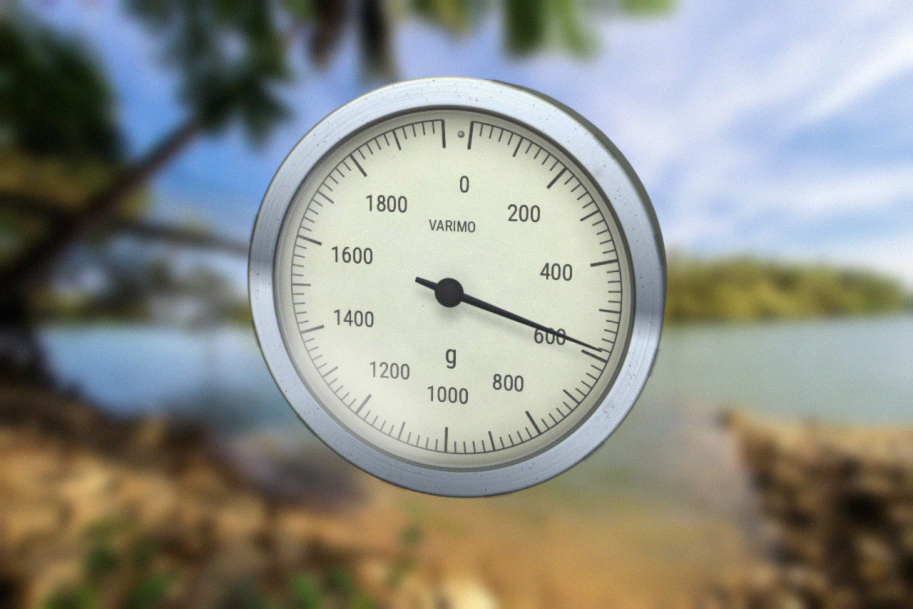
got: 580 g
